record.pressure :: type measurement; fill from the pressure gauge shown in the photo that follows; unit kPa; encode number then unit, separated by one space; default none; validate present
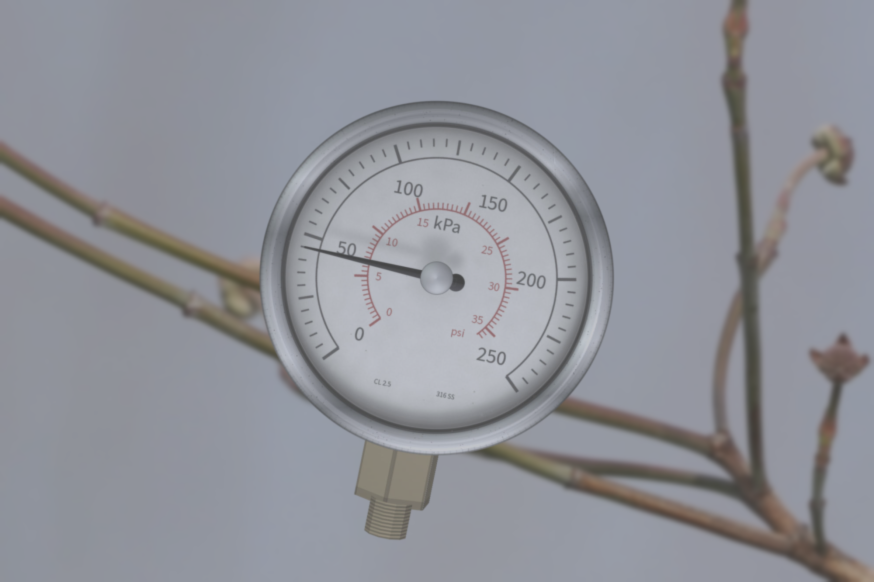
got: 45 kPa
